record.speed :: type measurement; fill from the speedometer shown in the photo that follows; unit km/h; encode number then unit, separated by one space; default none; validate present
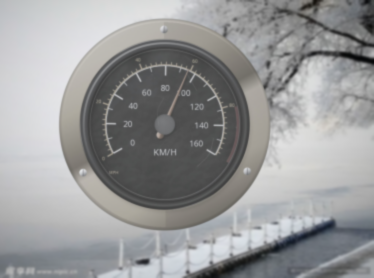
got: 95 km/h
